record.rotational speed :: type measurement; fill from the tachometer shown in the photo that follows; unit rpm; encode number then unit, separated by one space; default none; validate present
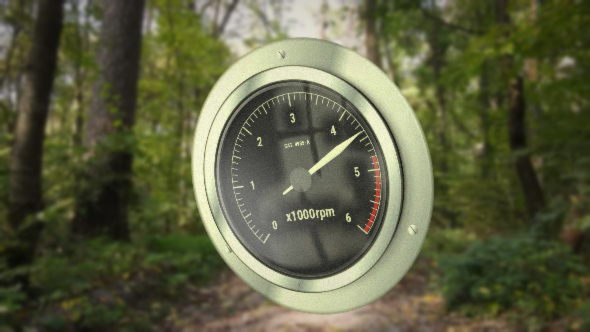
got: 4400 rpm
